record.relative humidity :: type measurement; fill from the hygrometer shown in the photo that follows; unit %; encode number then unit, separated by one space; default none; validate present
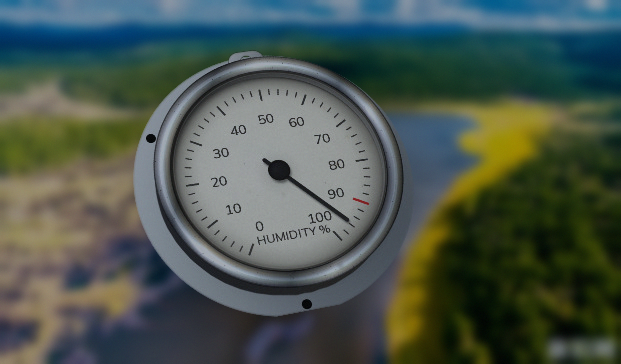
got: 96 %
